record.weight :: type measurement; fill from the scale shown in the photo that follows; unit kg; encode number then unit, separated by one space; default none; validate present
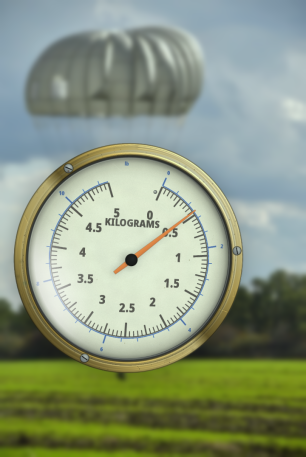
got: 0.45 kg
